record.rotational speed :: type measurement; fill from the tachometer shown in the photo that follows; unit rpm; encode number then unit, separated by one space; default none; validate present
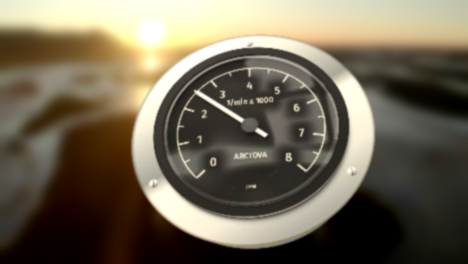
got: 2500 rpm
